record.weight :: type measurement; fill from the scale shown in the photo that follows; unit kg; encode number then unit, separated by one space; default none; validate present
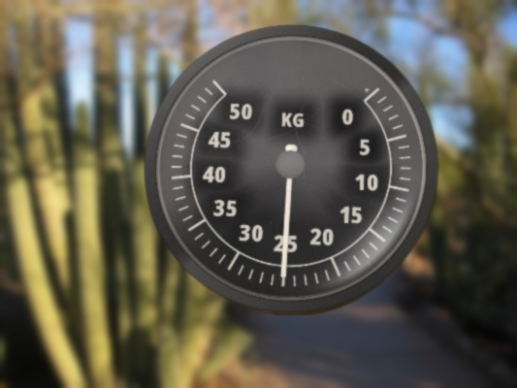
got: 25 kg
